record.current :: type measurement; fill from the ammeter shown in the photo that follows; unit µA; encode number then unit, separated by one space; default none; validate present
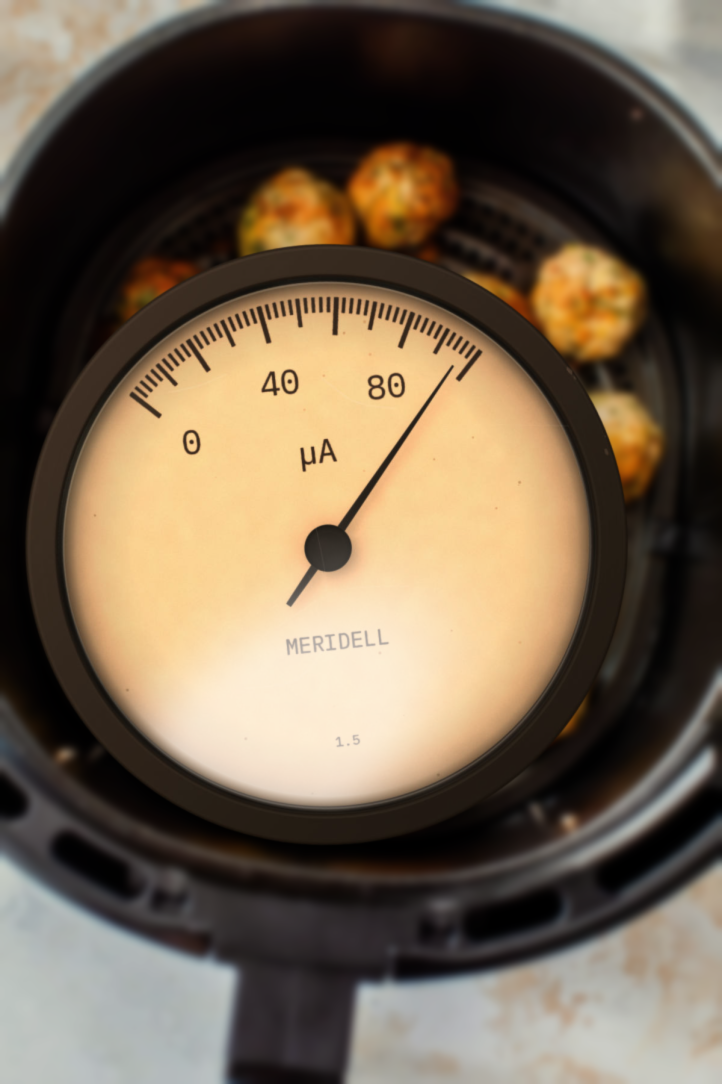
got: 96 µA
